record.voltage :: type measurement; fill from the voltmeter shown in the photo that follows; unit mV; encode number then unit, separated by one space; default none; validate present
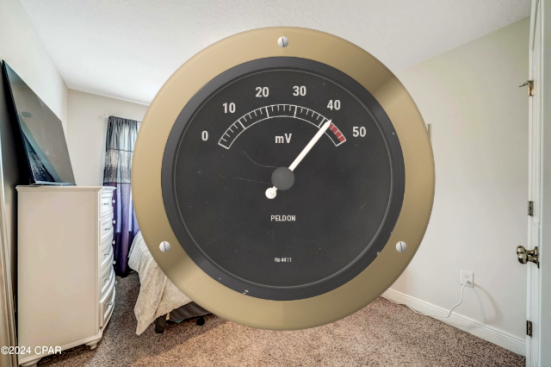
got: 42 mV
